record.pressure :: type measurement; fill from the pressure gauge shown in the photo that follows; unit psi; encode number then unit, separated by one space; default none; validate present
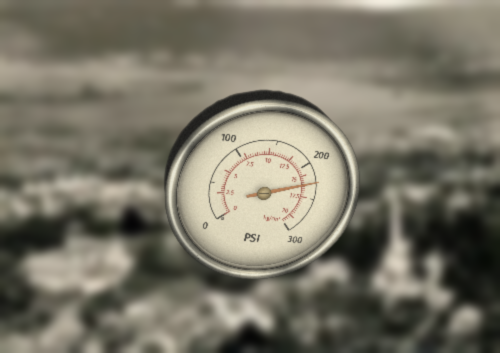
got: 225 psi
